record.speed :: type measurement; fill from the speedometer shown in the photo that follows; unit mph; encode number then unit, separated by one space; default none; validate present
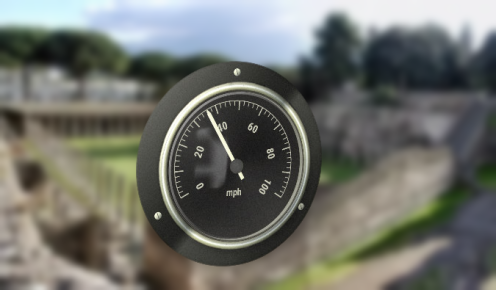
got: 36 mph
